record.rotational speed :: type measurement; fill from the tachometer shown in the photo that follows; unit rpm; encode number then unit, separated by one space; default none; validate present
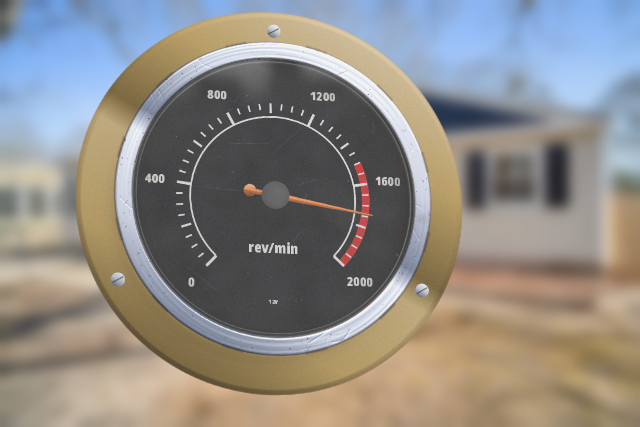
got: 1750 rpm
